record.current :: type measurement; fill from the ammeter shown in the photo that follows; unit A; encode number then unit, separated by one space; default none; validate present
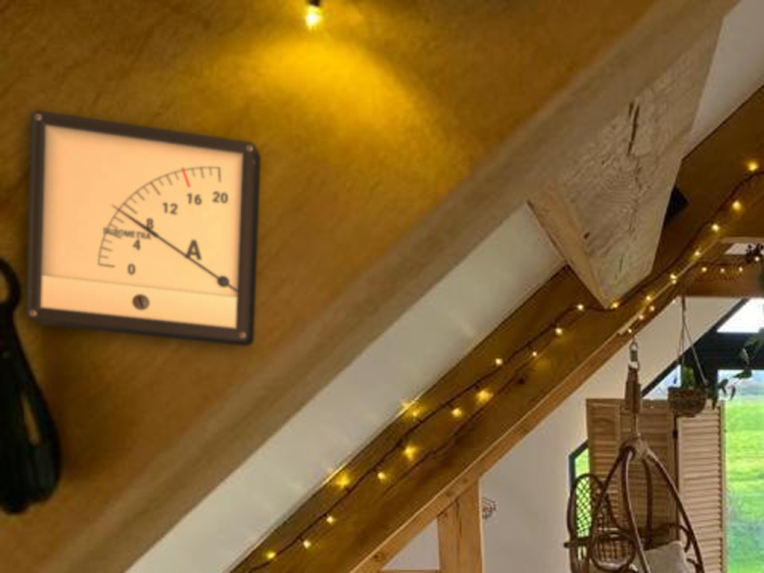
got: 7 A
